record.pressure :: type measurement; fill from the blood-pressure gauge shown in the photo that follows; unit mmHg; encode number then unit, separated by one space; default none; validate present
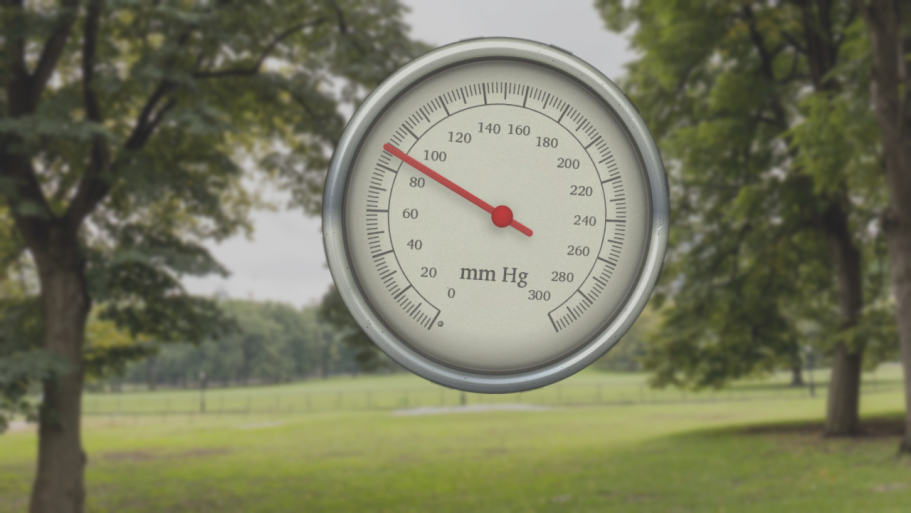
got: 88 mmHg
